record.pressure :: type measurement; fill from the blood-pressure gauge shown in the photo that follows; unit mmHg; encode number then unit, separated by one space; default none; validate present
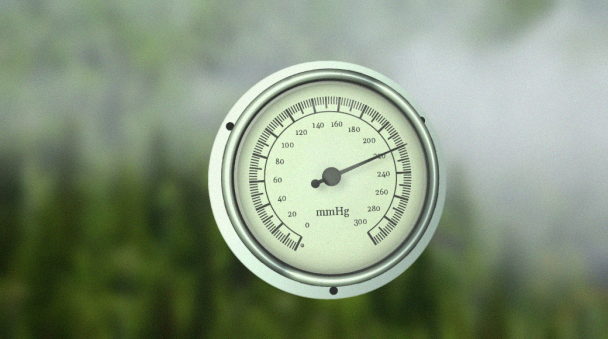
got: 220 mmHg
